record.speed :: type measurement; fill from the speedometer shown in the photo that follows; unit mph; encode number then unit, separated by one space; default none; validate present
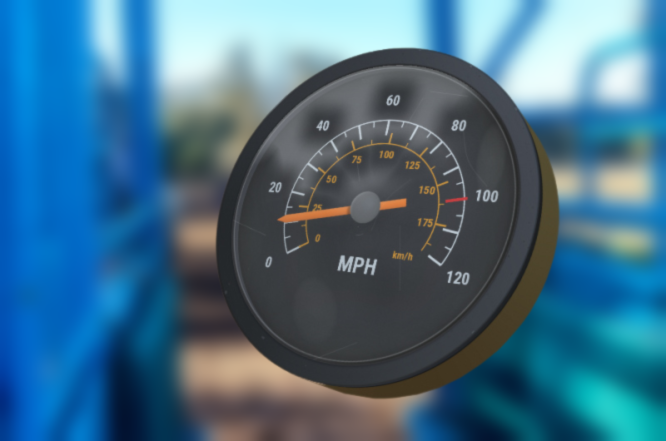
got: 10 mph
